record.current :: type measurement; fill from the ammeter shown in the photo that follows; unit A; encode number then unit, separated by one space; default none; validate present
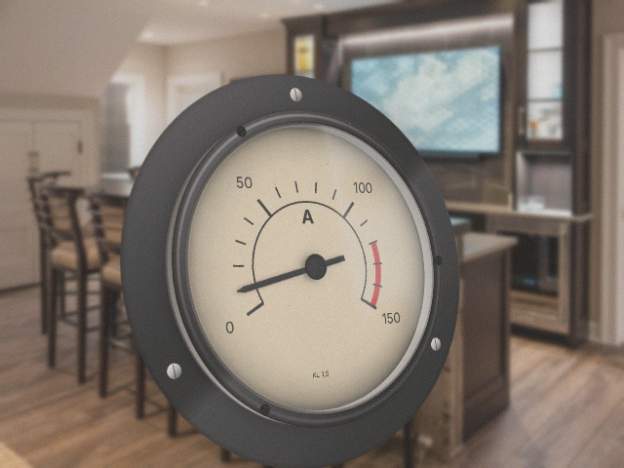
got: 10 A
